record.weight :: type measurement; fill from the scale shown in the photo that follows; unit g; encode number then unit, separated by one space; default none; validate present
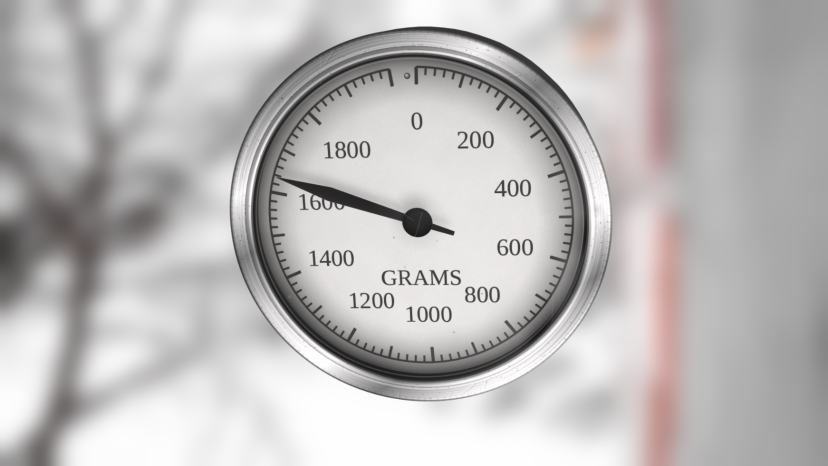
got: 1640 g
